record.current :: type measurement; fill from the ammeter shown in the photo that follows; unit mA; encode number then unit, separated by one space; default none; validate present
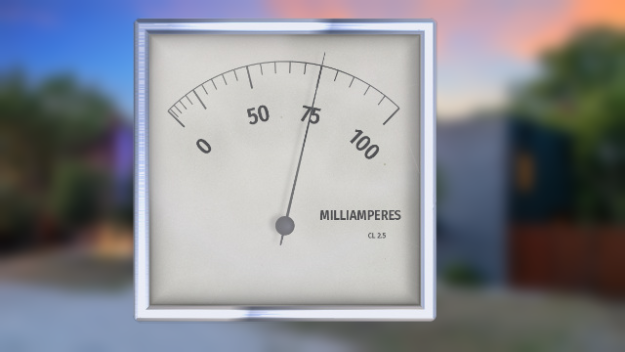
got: 75 mA
